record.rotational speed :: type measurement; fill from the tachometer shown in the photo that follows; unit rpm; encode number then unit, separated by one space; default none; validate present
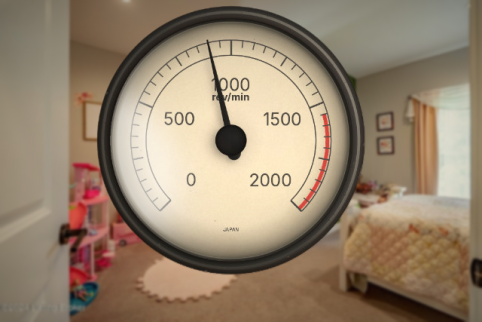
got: 900 rpm
